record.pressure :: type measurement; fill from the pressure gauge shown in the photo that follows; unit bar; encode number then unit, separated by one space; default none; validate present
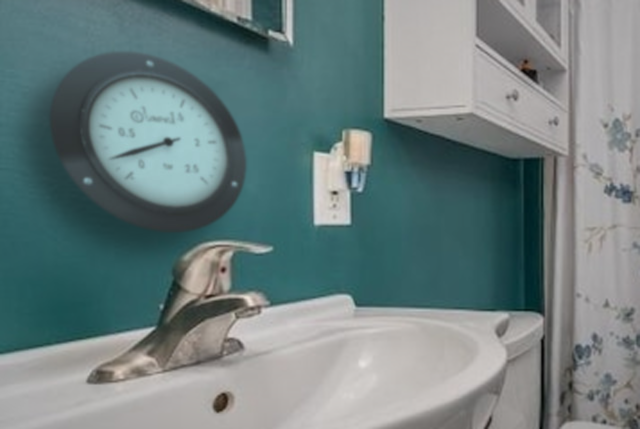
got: 0.2 bar
